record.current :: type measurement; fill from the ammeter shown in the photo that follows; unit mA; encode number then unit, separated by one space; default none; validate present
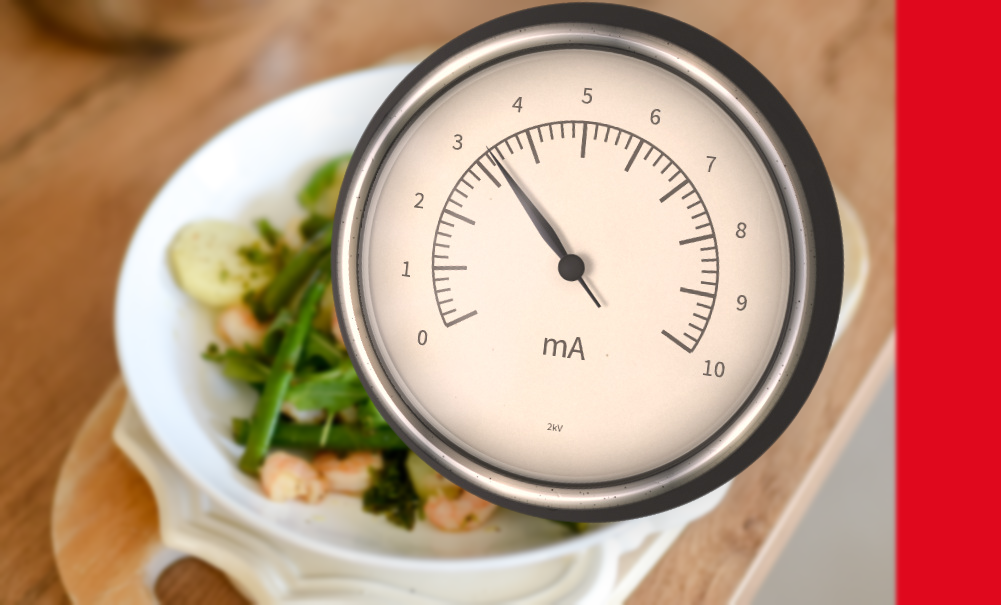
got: 3.3 mA
